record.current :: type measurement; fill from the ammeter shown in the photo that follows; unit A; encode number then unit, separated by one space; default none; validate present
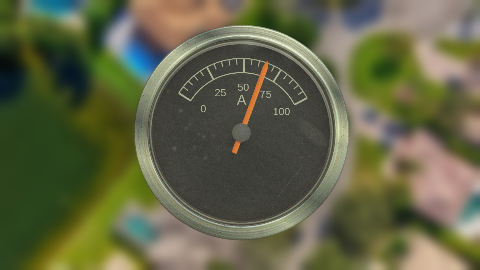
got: 65 A
